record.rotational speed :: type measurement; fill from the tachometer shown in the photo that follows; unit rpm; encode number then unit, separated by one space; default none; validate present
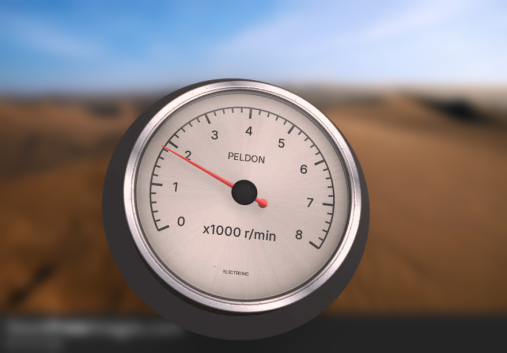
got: 1800 rpm
